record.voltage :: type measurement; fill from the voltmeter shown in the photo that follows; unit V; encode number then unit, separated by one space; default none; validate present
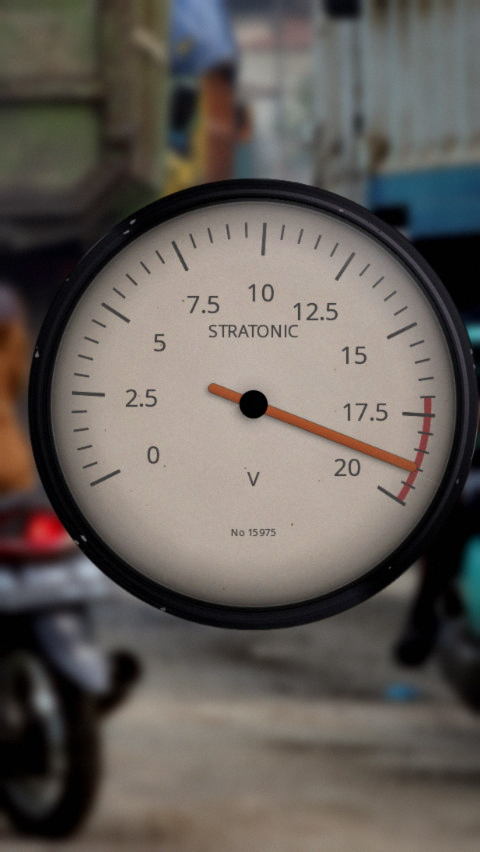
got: 19 V
